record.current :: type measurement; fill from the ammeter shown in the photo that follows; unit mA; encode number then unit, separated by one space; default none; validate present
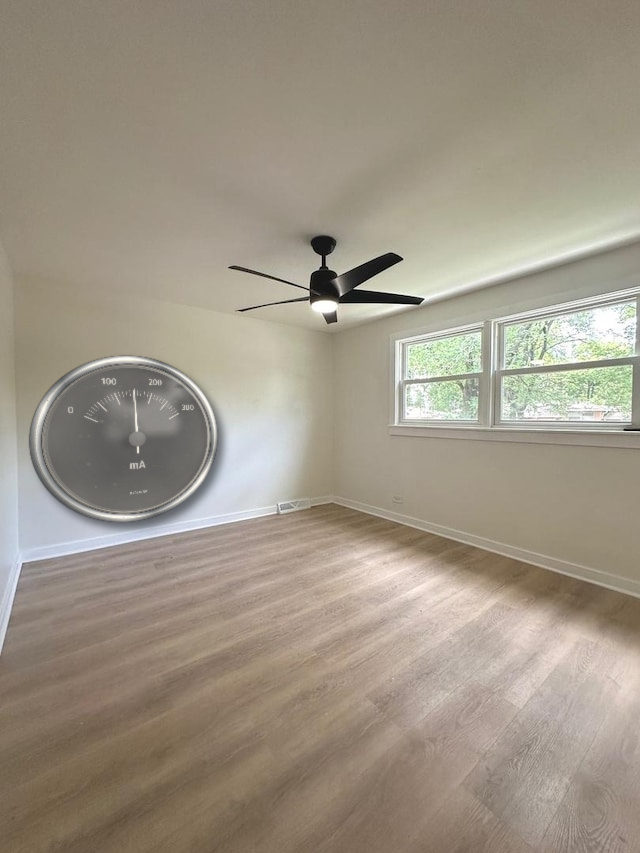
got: 150 mA
